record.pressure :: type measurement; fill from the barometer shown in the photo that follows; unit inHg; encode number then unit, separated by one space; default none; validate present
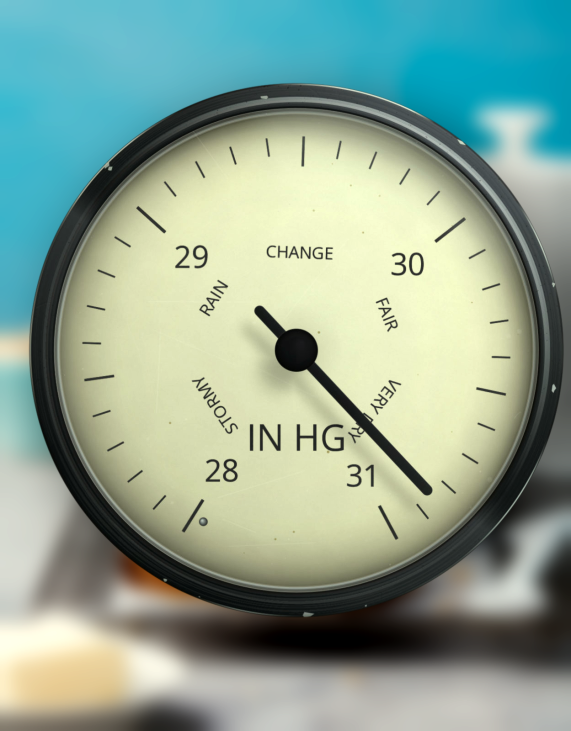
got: 30.85 inHg
